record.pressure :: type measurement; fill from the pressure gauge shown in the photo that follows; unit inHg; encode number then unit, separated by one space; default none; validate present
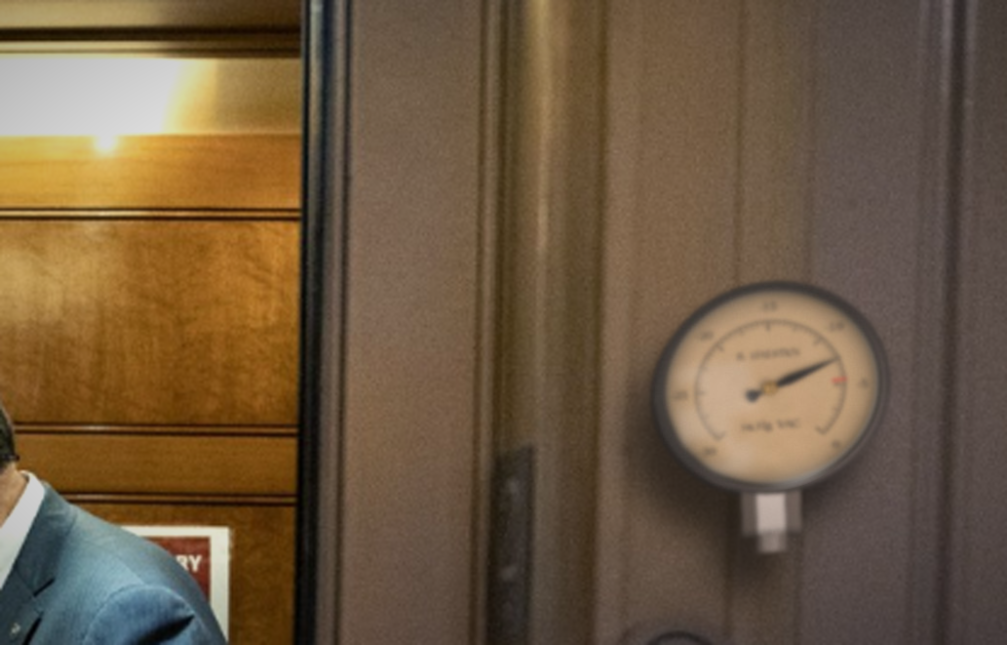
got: -7.5 inHg
